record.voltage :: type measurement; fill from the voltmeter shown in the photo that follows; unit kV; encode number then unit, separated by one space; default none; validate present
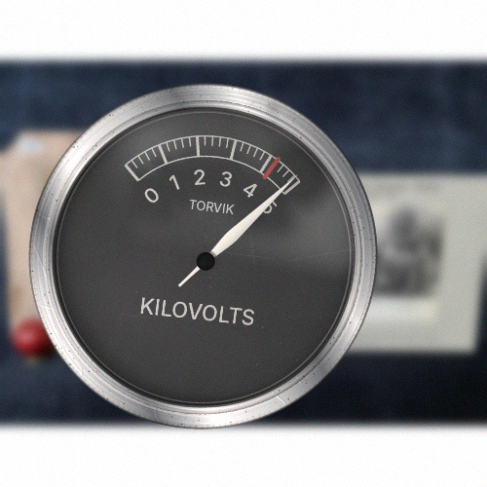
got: 4.8 kV
